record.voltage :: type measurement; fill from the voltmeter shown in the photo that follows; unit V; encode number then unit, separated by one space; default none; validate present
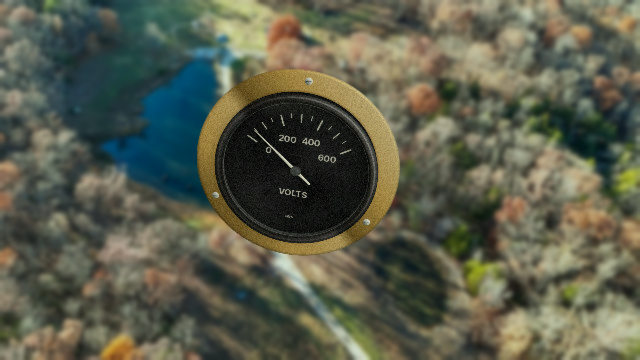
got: 50 V
